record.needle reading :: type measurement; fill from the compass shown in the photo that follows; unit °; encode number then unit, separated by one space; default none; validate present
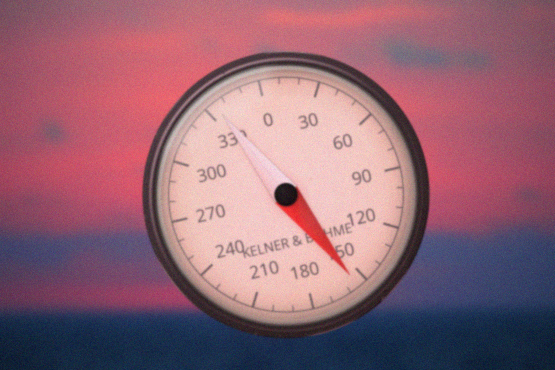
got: 155 °
